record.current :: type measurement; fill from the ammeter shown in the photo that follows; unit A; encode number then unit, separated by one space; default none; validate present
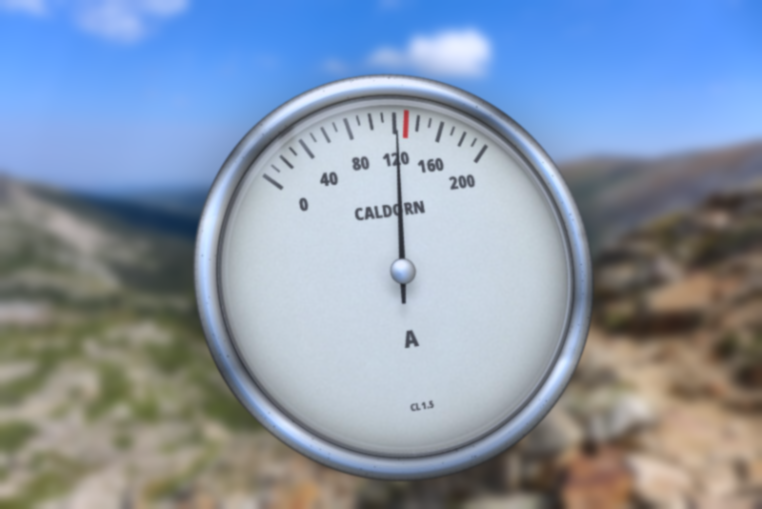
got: 120 A
